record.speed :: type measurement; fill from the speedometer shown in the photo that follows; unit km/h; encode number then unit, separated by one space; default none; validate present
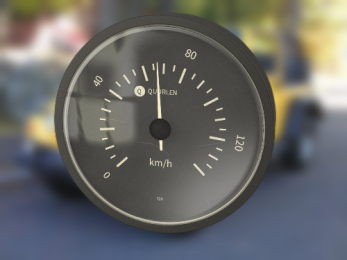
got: 67.5 km/h
